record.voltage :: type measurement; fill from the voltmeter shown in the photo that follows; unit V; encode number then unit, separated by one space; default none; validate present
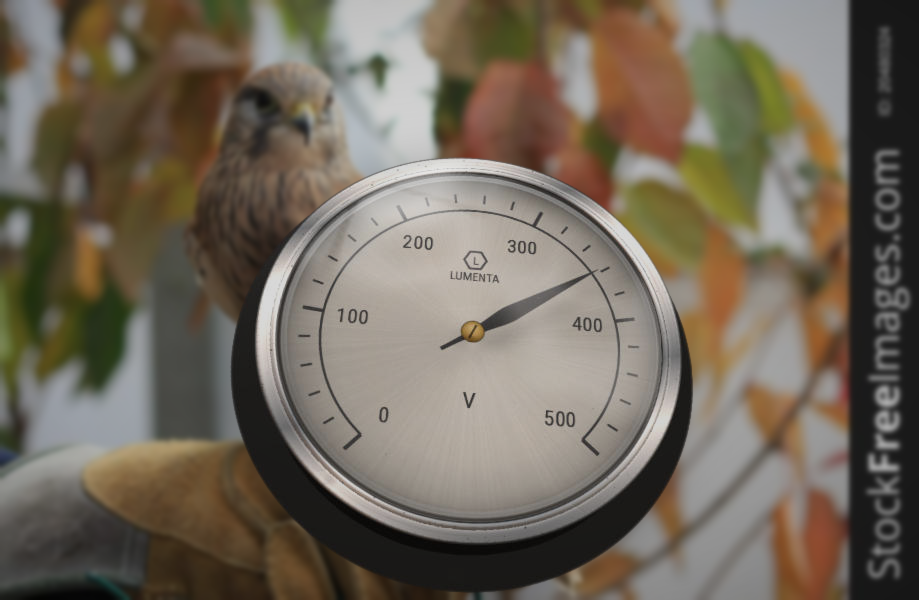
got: 360 V
